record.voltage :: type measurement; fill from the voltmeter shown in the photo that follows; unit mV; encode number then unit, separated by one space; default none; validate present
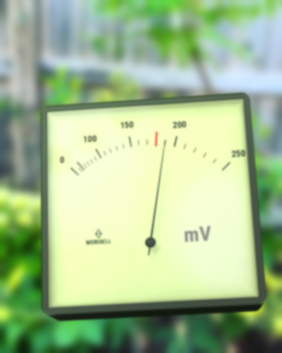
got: 190 mV
